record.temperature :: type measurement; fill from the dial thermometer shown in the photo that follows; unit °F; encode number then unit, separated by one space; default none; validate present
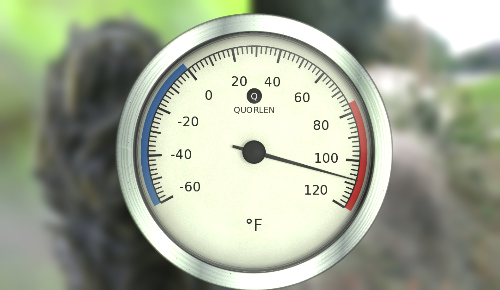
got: 108 °F
